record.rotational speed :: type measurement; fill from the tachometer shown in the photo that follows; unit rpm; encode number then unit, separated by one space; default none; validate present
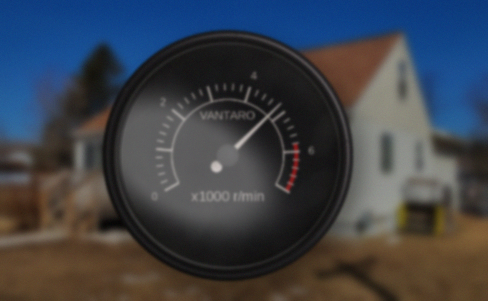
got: 4800 rpm
